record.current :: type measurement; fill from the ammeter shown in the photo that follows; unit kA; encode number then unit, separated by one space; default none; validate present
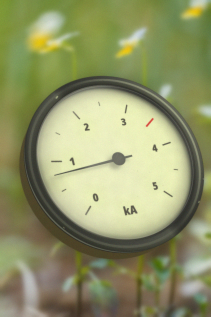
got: 0.75 kA
